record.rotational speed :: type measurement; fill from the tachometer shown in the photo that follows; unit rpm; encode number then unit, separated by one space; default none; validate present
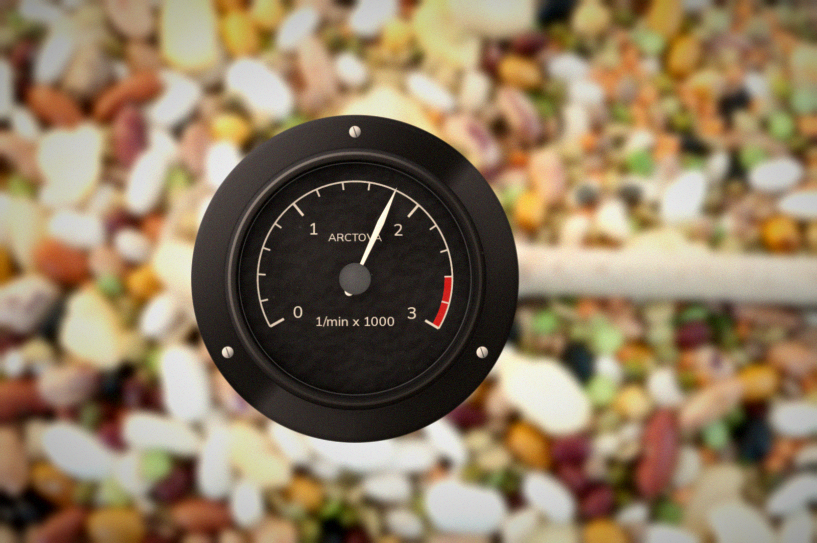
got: 1800 rpm
